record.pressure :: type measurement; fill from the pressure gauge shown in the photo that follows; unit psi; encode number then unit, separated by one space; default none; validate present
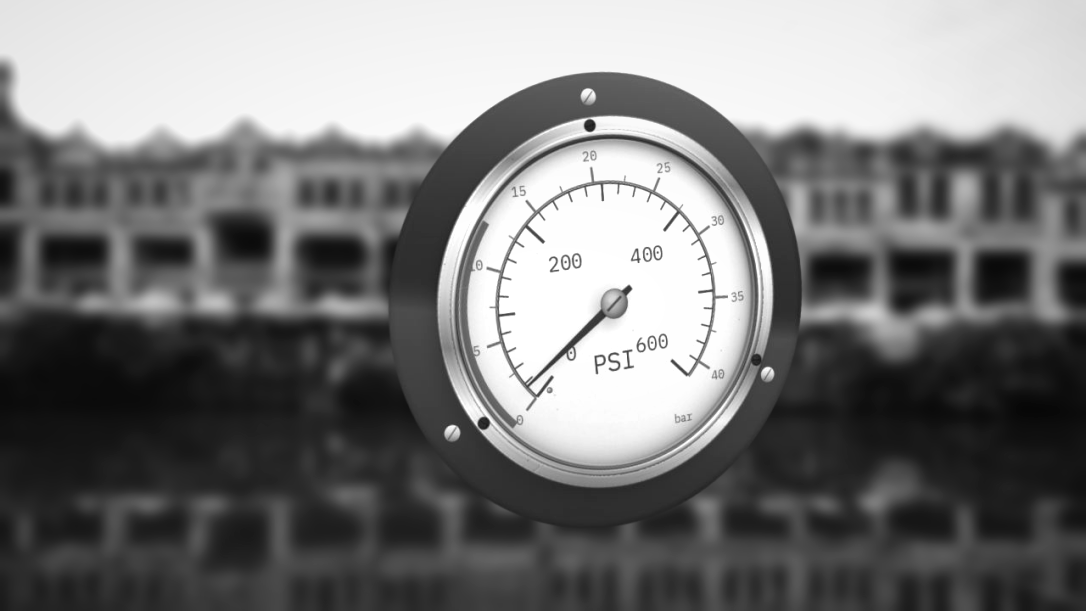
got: 20 psi
